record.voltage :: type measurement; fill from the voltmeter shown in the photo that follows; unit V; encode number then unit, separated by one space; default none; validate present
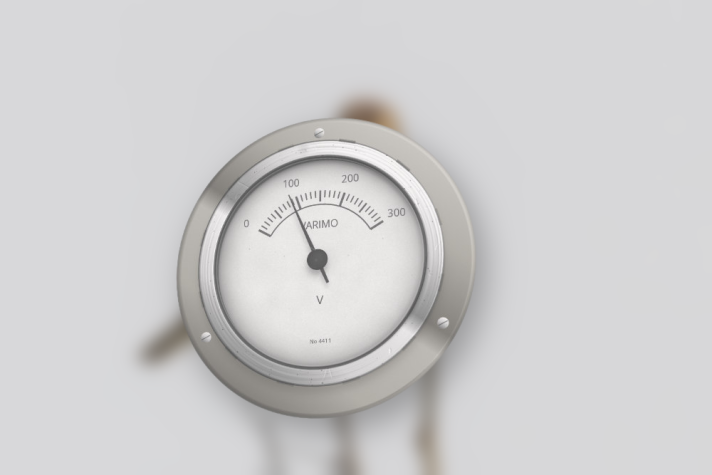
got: 90 V
